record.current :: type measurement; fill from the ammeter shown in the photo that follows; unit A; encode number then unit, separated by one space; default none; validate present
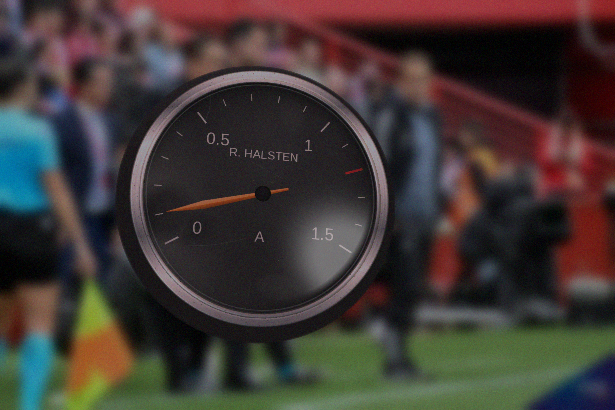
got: 0.1 A
